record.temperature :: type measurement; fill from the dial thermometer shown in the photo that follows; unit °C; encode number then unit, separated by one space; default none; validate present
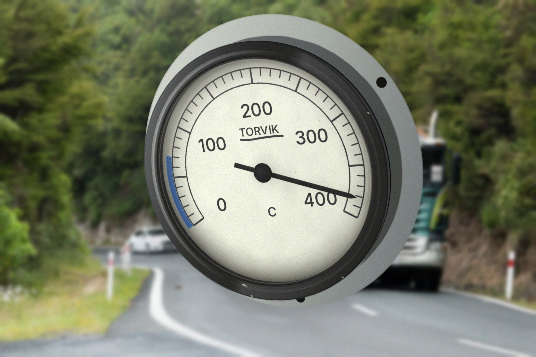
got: 380 °C
